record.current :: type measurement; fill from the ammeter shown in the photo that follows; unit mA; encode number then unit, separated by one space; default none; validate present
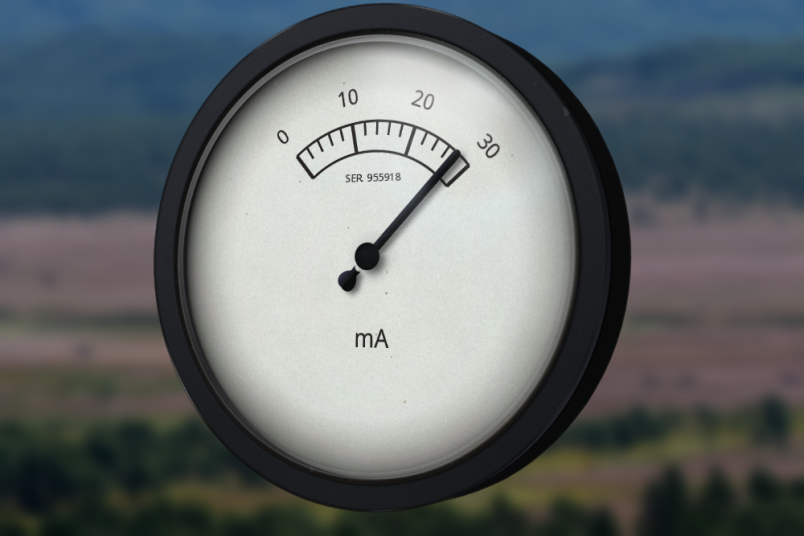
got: 28 mA
